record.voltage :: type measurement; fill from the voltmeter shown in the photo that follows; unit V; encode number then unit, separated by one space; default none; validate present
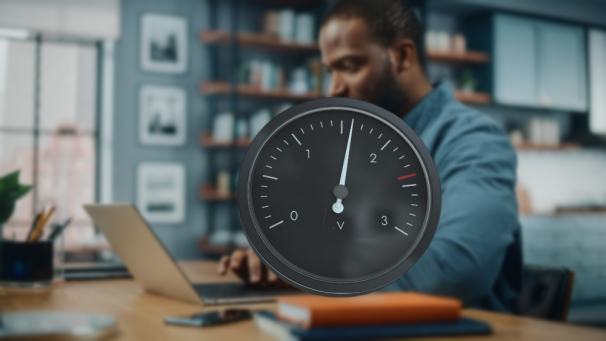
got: 1.6 V
